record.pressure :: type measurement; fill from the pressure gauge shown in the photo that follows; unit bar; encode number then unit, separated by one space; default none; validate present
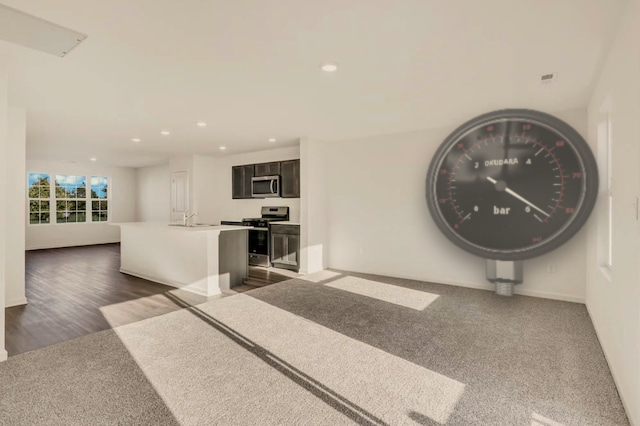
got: 5.8 bar
